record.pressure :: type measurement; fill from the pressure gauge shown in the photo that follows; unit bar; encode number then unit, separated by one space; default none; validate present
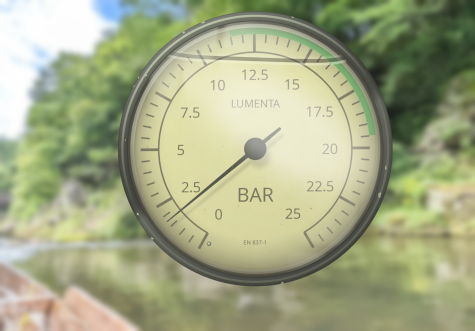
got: 1.75 bar
